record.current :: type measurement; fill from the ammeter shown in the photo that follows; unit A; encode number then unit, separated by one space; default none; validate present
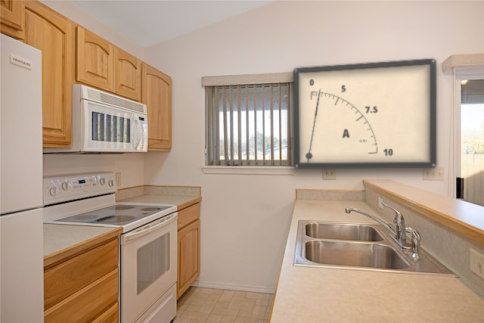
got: 2.5 A
